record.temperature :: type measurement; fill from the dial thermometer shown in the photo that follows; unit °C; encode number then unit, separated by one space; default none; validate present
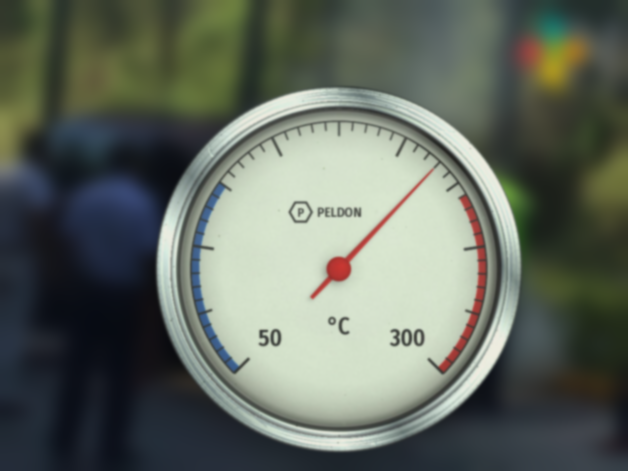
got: 215 °C
